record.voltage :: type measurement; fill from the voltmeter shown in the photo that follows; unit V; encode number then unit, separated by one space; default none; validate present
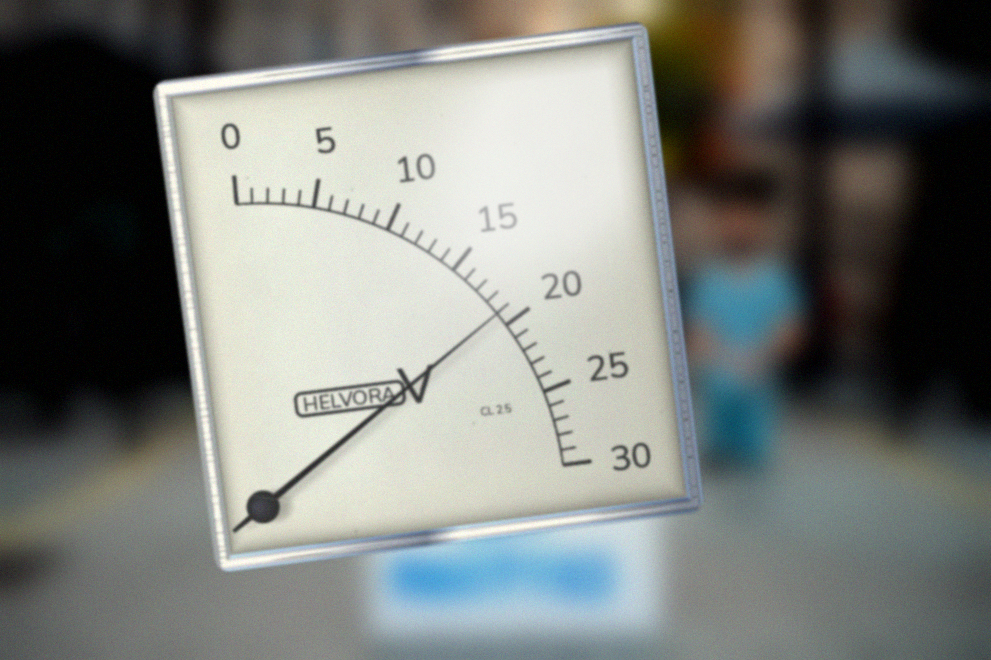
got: 19 V
